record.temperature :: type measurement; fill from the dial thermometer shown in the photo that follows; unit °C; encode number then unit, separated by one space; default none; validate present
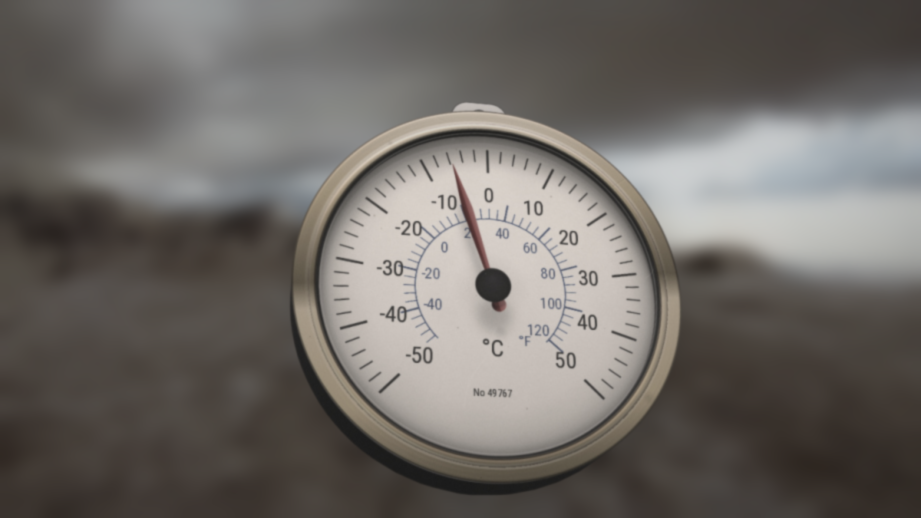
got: -6 °C
